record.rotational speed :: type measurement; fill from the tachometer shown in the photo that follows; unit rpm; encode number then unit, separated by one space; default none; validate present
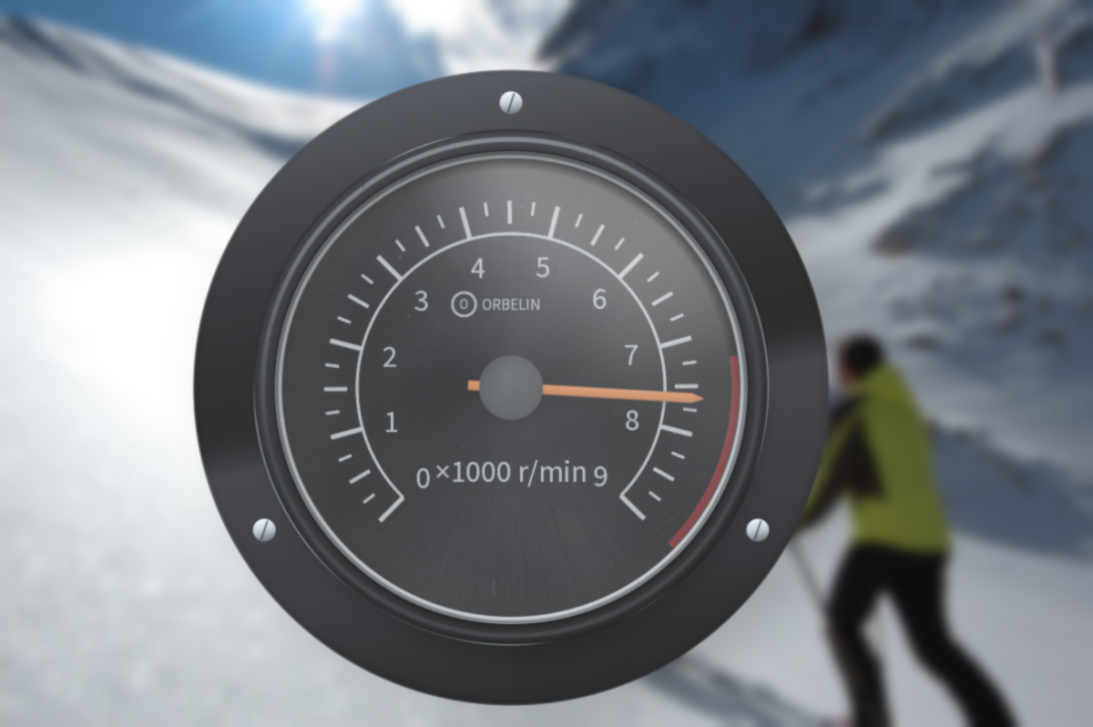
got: 7625 rpm
